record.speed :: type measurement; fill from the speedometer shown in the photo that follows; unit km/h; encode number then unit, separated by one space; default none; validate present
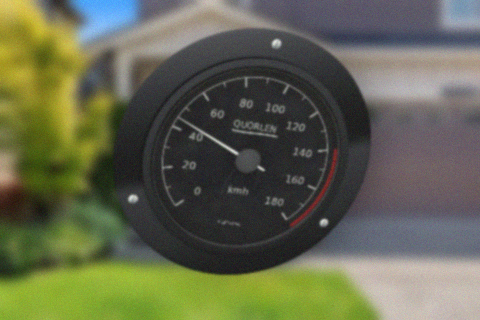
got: 45 km/h
